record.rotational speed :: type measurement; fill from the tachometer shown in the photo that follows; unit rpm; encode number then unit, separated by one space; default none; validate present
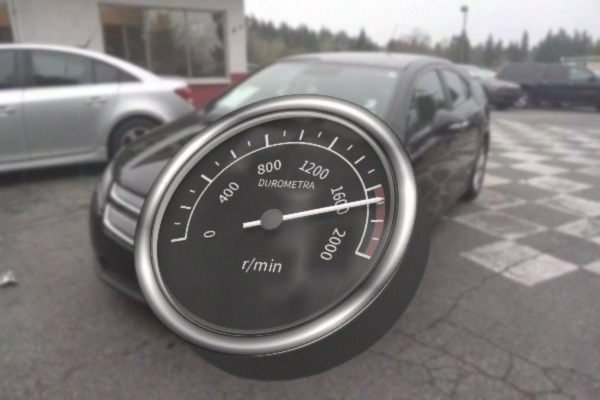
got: 1700 rpm
